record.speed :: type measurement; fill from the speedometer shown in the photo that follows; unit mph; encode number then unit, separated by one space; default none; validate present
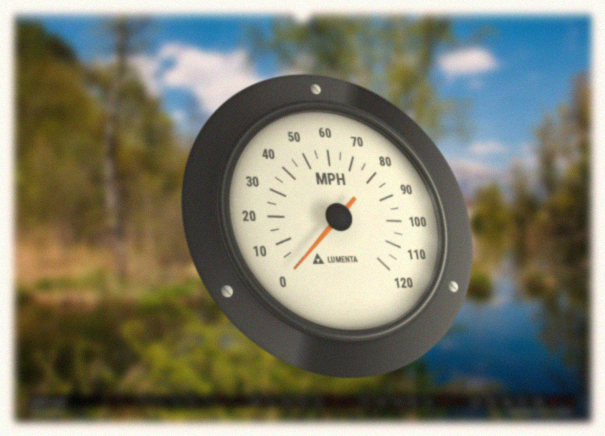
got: 0 mph
